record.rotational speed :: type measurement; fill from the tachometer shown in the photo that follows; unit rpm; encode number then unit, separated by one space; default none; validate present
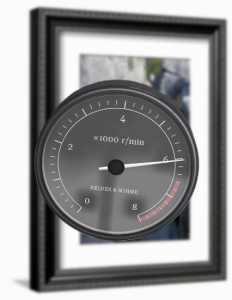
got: 6000 rpm
